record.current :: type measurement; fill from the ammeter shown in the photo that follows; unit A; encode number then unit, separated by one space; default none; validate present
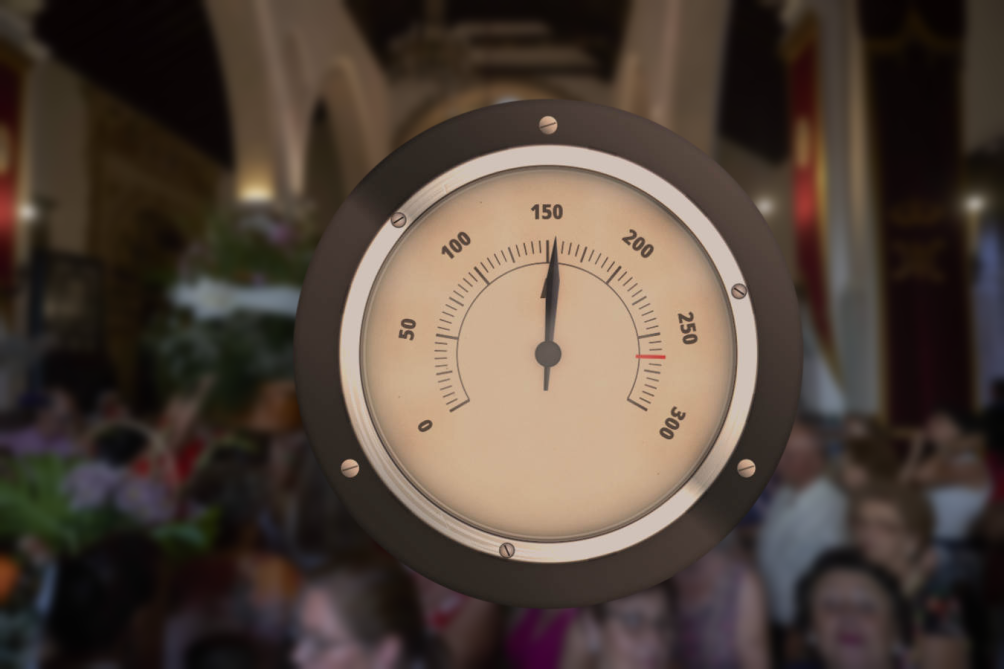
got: 155 A
